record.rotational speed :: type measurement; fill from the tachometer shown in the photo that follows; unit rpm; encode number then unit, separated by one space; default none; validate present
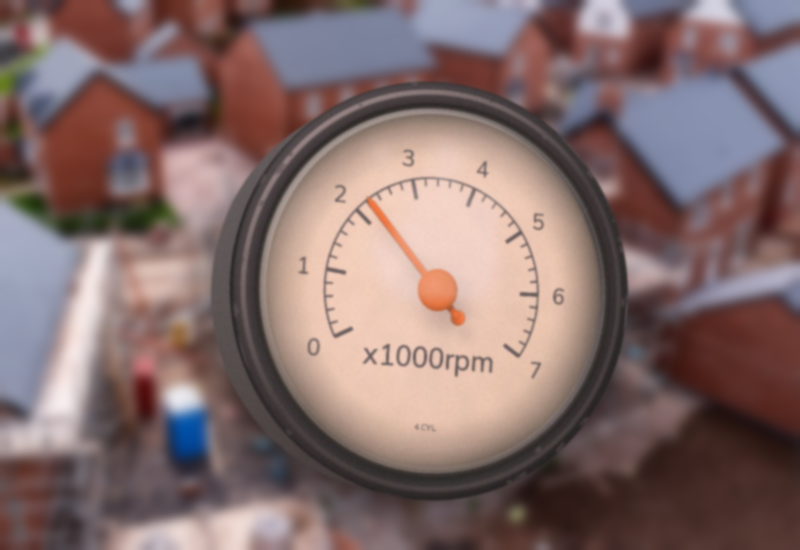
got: 2200 rpm
